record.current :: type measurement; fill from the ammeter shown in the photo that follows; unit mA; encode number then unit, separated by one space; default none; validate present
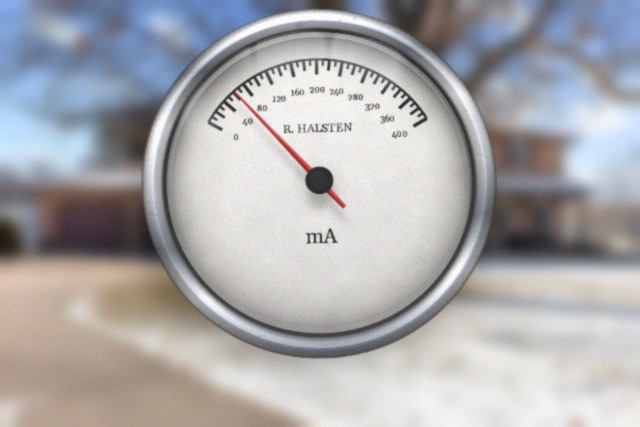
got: 60 mA
